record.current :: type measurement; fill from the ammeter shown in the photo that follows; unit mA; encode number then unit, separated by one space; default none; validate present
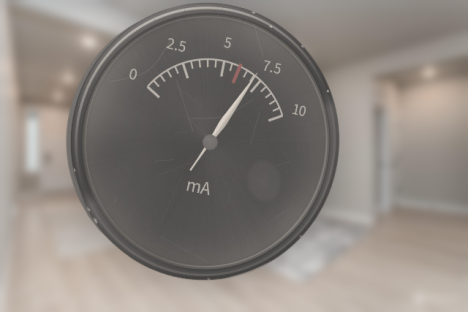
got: 7 mA
